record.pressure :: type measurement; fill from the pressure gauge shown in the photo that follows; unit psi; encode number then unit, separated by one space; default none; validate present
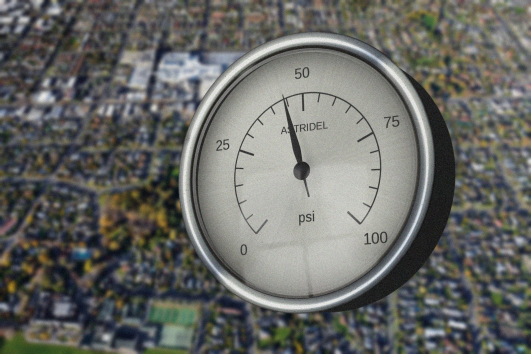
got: 45 psi
